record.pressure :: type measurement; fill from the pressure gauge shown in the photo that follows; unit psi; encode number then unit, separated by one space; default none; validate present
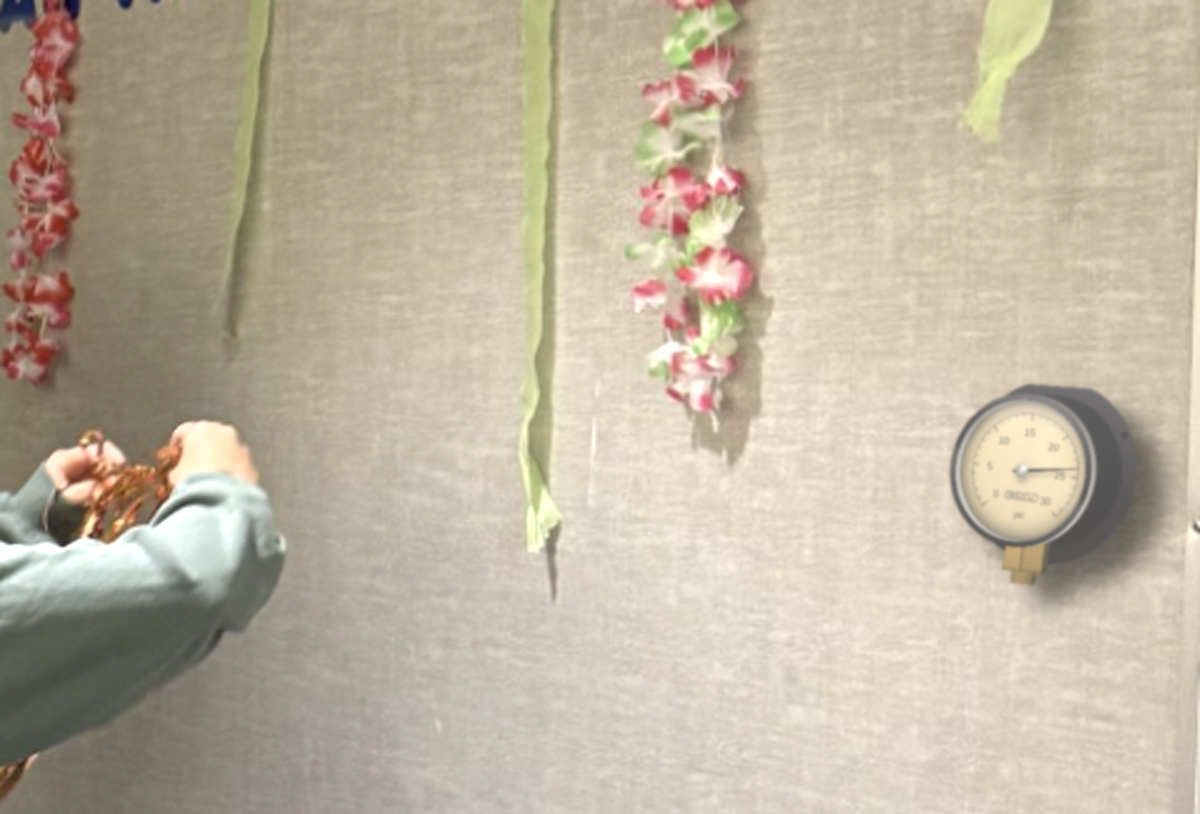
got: 24 psi
